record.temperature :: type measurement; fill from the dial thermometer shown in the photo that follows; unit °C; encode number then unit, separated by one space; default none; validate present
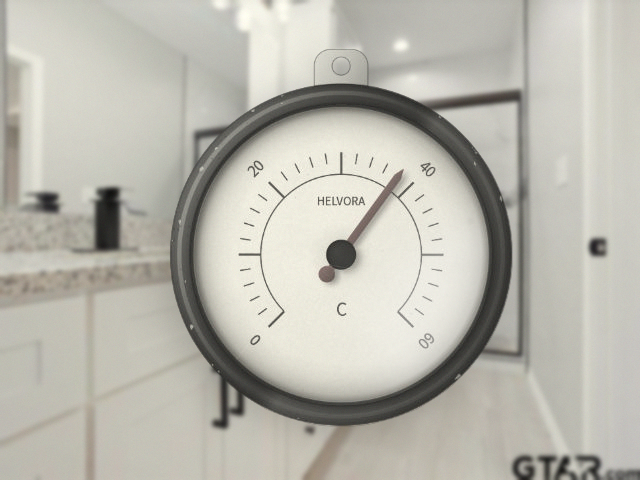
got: 38 °C
